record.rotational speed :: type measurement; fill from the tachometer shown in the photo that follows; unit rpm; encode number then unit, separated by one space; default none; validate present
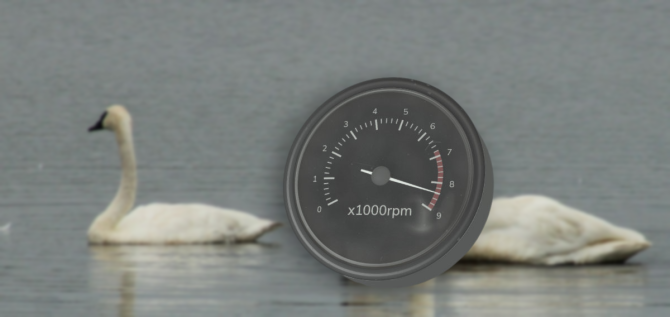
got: 8400 rpm
